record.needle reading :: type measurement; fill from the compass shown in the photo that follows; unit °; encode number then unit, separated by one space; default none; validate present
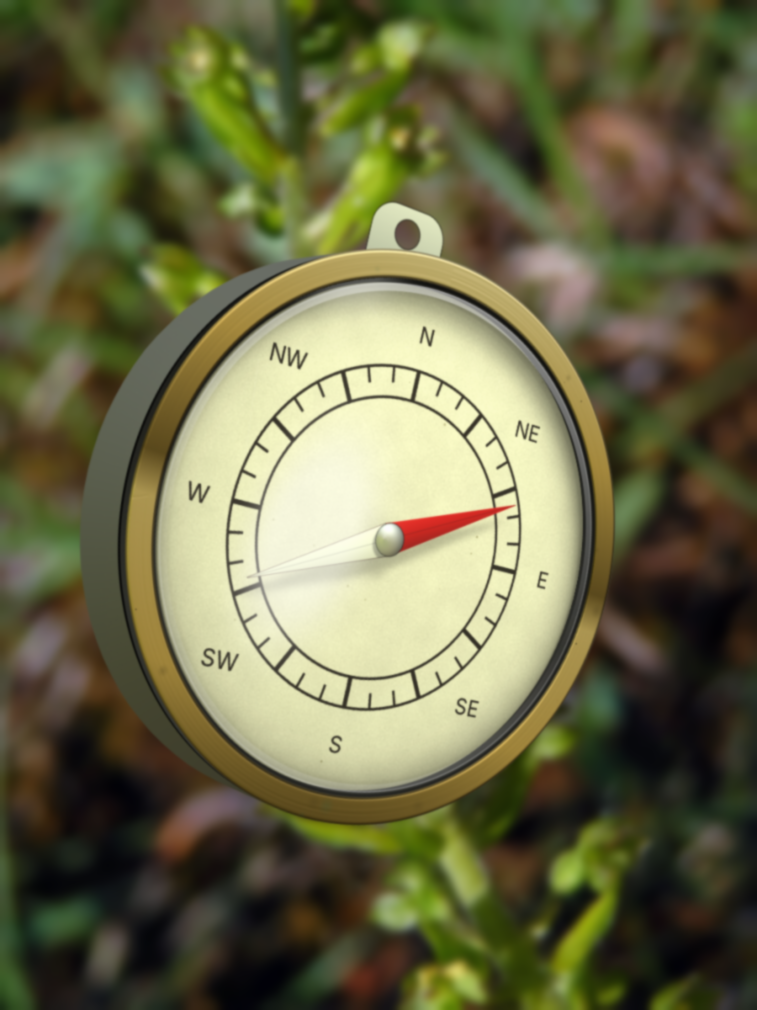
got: 65 °
